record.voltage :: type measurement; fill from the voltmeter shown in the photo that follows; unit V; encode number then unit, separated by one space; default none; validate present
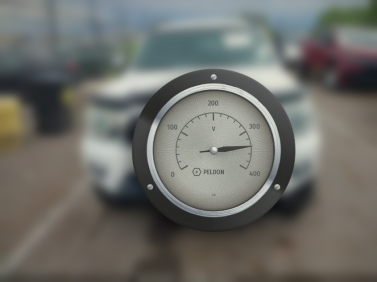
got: 340 V
